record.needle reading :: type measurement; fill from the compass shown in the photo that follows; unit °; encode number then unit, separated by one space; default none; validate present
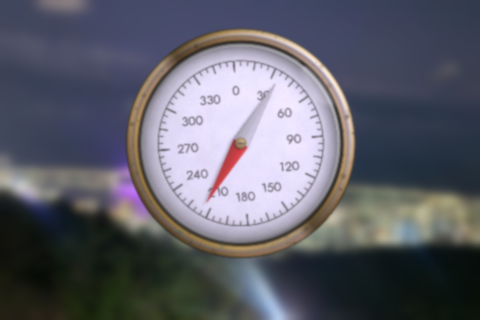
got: 215 °
